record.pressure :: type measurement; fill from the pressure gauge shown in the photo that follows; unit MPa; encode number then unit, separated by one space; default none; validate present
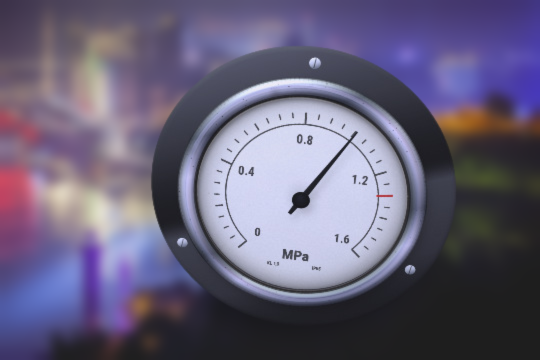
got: 1 MPa
